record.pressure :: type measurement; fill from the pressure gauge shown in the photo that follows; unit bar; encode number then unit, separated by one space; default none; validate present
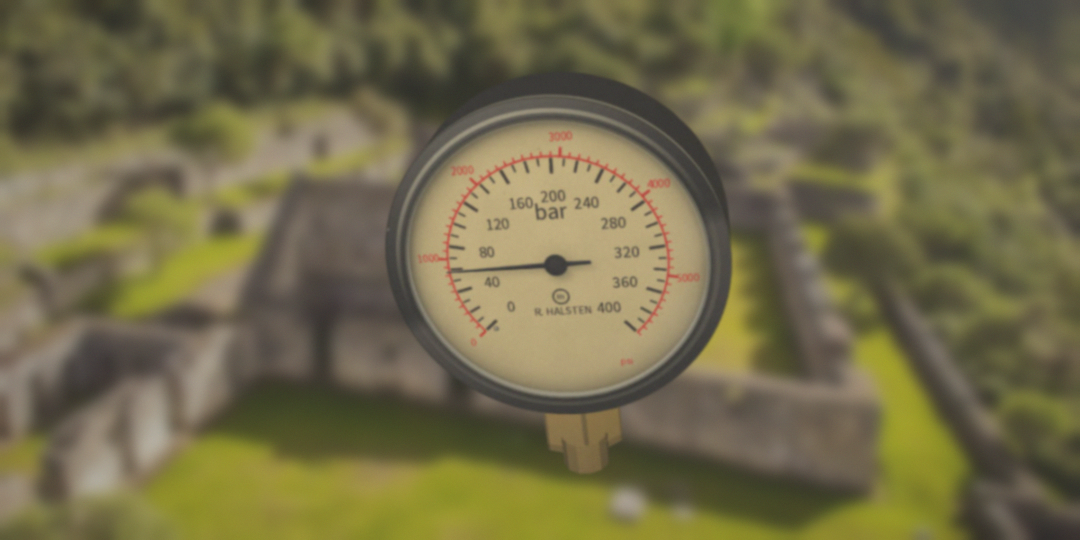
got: 60 bar
